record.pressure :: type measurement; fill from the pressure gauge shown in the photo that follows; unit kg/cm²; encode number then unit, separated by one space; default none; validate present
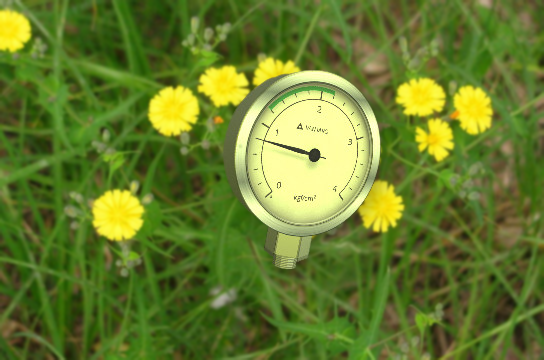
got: 0.8 kg/cm²
